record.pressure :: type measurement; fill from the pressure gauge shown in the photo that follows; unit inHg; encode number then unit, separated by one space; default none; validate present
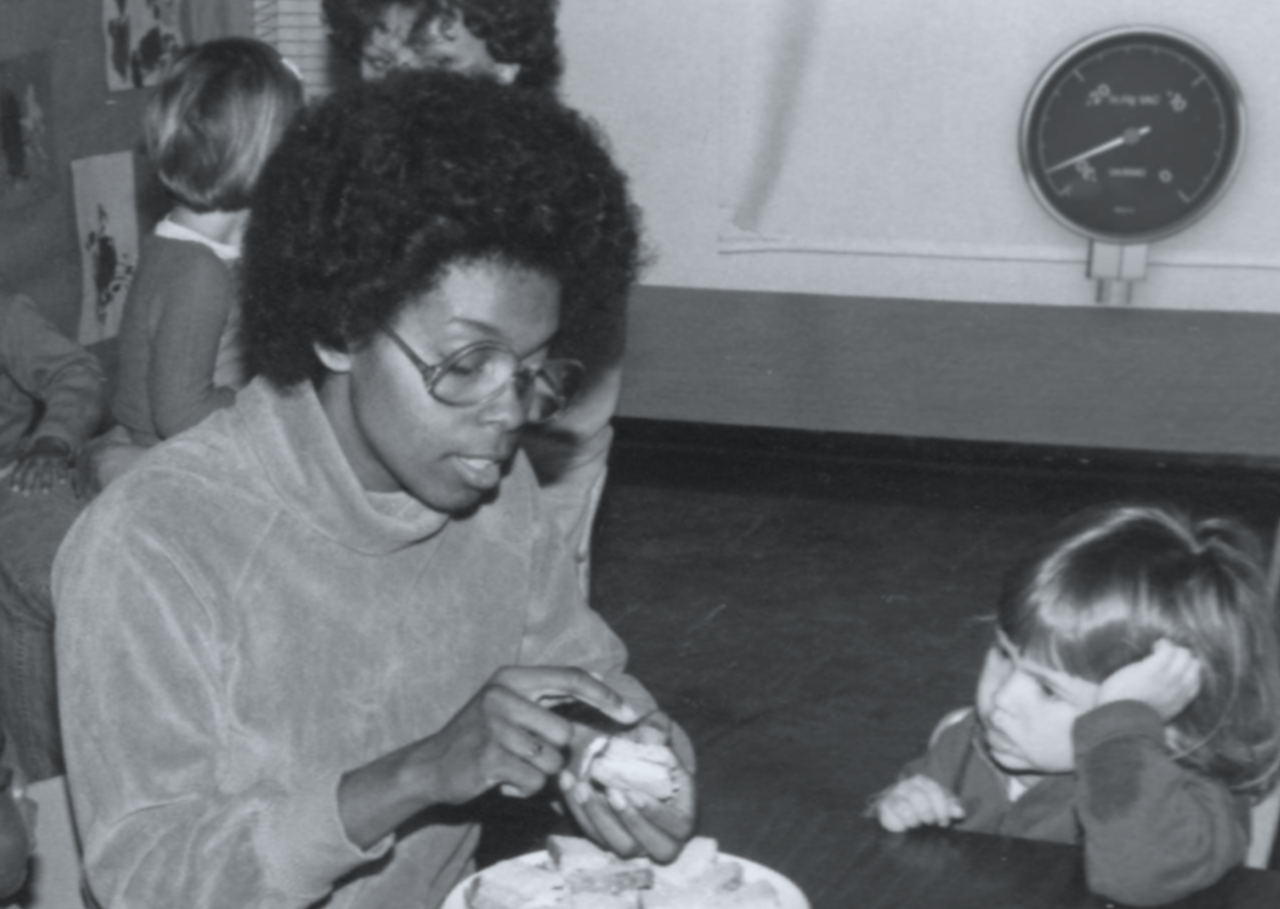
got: -28 inHg
